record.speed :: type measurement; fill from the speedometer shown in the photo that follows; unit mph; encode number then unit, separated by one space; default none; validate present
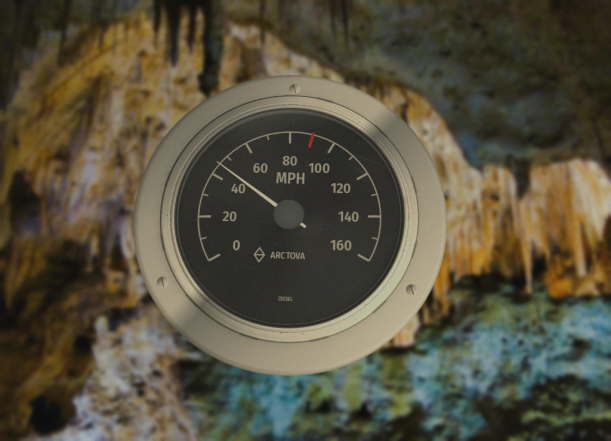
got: 45 mph
